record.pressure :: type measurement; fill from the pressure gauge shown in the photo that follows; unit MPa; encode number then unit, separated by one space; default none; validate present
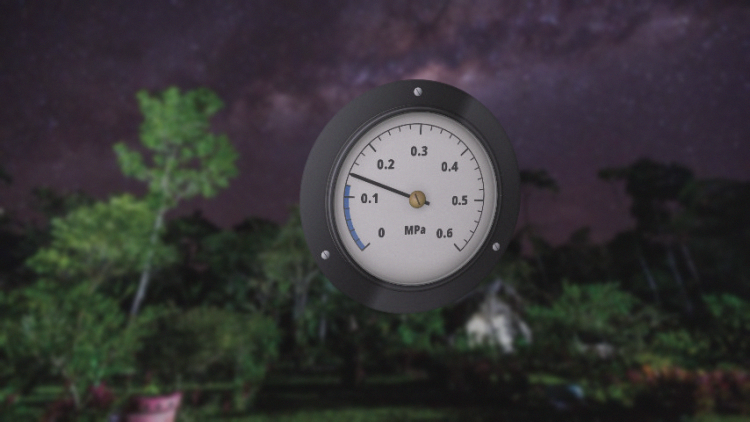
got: 0.14 MPa
